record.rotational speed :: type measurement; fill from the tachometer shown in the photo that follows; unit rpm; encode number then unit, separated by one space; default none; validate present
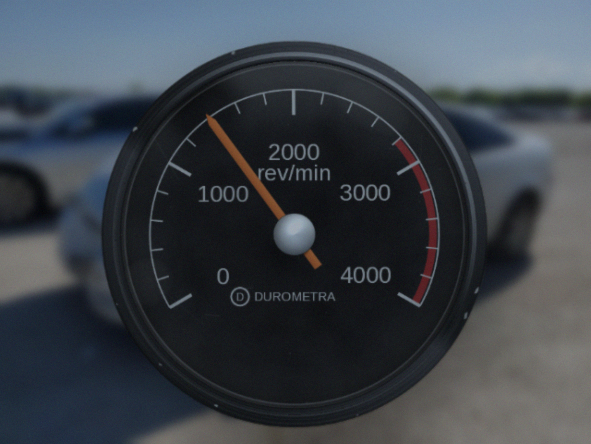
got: 1400 rpm
